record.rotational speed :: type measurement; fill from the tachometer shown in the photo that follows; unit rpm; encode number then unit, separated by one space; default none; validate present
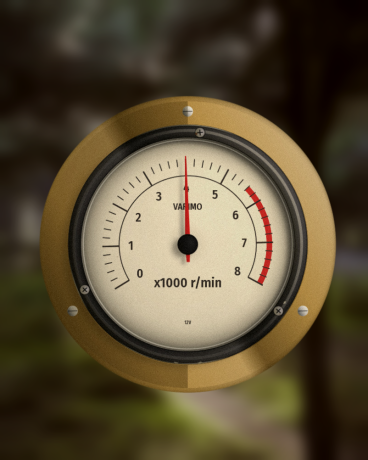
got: 4000 rpm
